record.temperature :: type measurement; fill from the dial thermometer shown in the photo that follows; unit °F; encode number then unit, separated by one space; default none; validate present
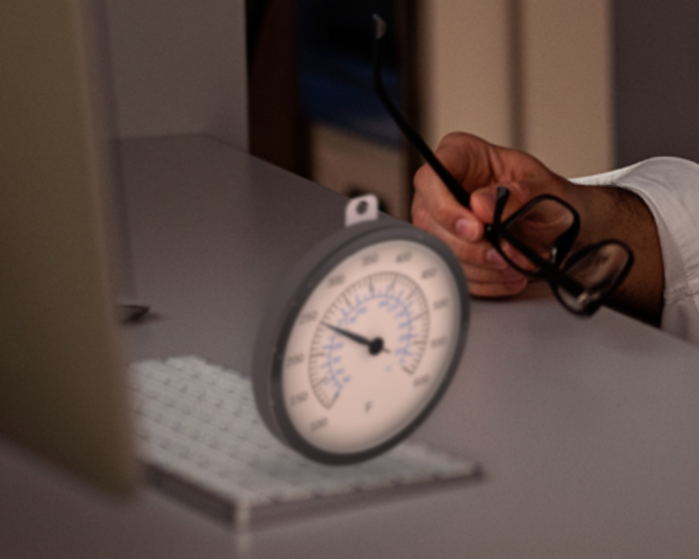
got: 250 °F
